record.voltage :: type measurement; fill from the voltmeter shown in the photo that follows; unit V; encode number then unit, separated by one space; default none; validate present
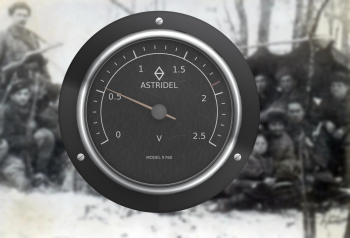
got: 0.55 V
